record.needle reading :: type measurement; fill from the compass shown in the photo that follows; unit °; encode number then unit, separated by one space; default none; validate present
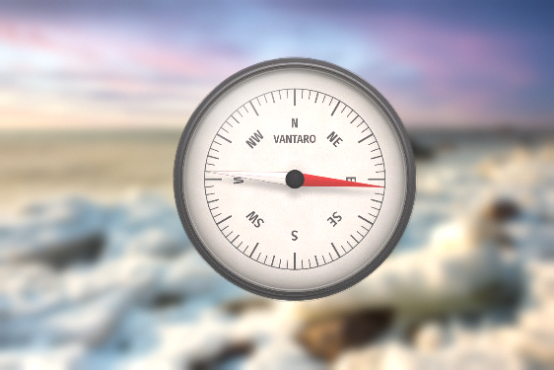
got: 95 °
